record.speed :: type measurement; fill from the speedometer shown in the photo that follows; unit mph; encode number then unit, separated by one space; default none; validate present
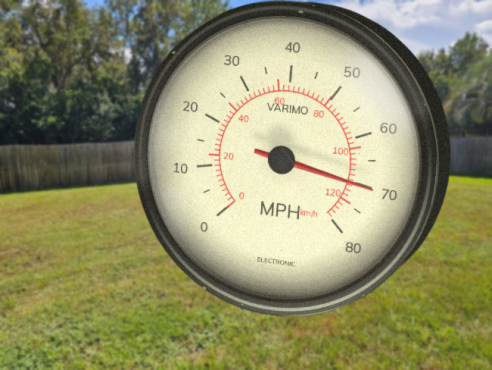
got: 70 mph
